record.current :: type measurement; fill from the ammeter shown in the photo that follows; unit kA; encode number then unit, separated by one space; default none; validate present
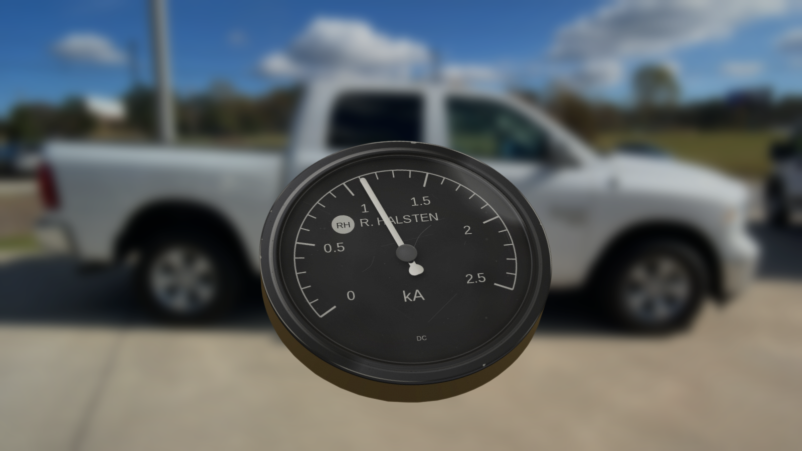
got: 1.1 kA
